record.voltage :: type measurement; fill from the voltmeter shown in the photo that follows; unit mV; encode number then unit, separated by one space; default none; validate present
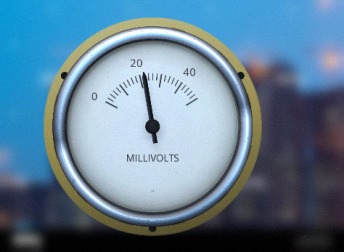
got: 22 mV
